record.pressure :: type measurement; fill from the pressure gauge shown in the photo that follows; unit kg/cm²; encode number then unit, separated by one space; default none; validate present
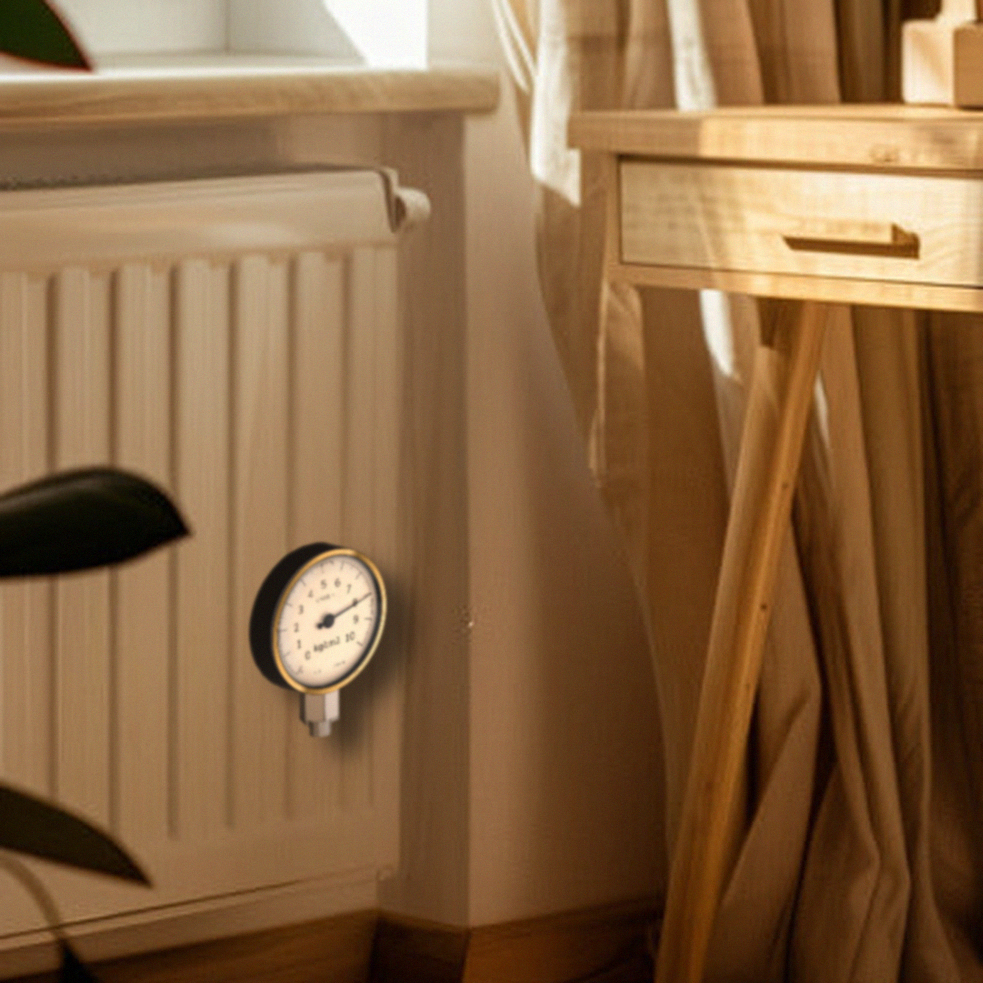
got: 8 kg/cm²
